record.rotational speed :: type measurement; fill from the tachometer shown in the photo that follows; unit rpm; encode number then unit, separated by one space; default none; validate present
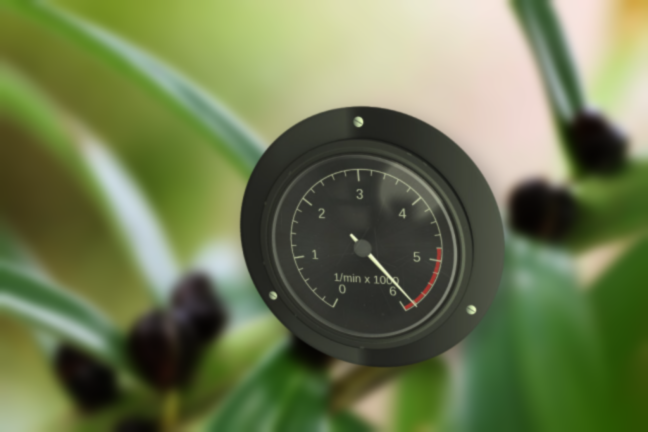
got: 5800 rpm
